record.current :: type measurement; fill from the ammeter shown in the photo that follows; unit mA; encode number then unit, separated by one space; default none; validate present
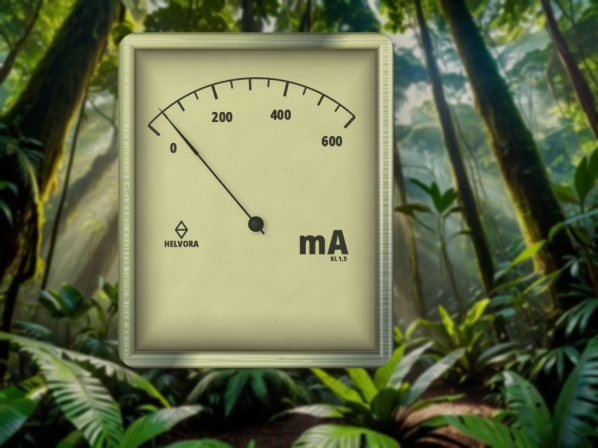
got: 50 mA
